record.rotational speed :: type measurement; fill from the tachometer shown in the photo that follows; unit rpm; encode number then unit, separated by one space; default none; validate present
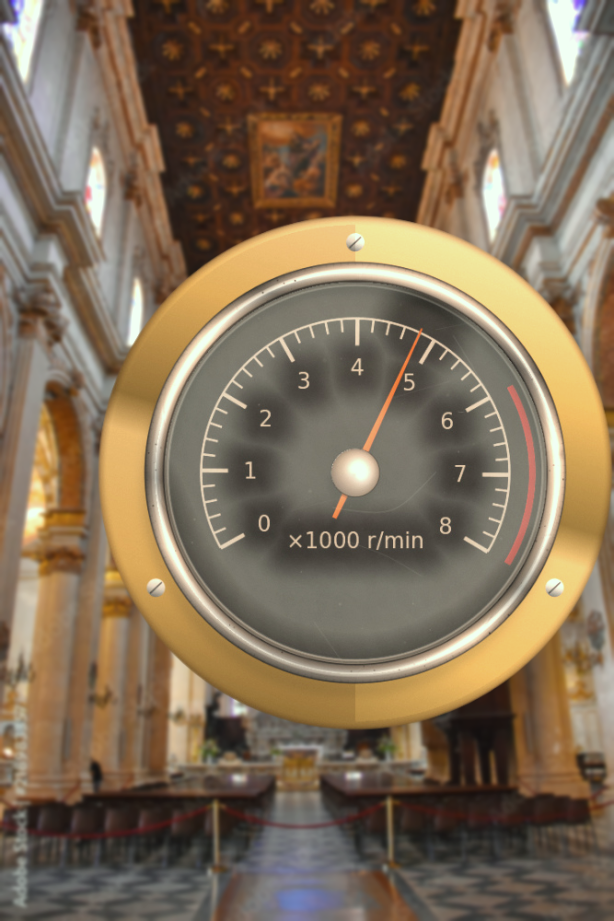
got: 4800 rpm
